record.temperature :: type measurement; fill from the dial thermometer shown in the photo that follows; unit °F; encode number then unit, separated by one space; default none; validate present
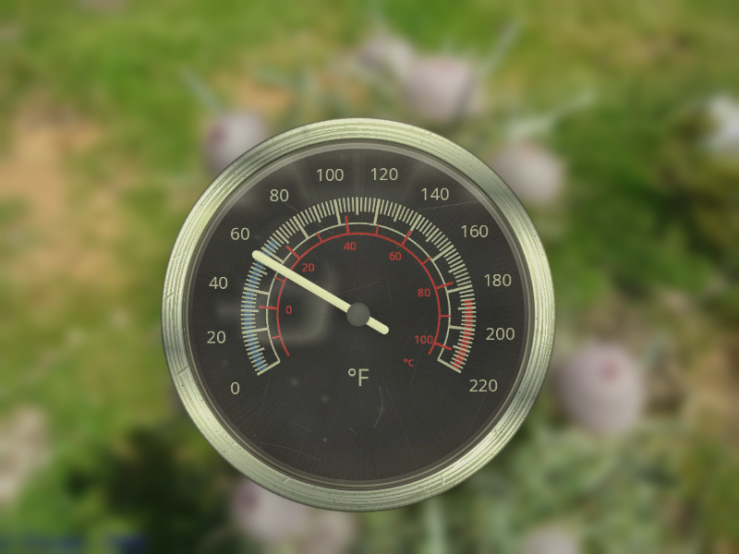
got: 56 °F
